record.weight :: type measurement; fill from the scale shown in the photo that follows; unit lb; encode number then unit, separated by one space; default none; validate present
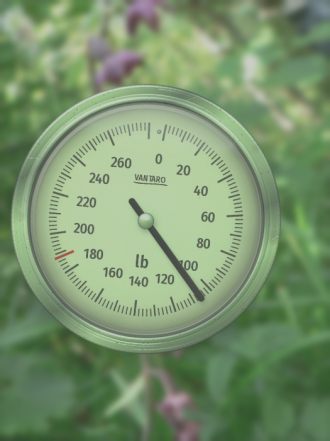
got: 106 lb
